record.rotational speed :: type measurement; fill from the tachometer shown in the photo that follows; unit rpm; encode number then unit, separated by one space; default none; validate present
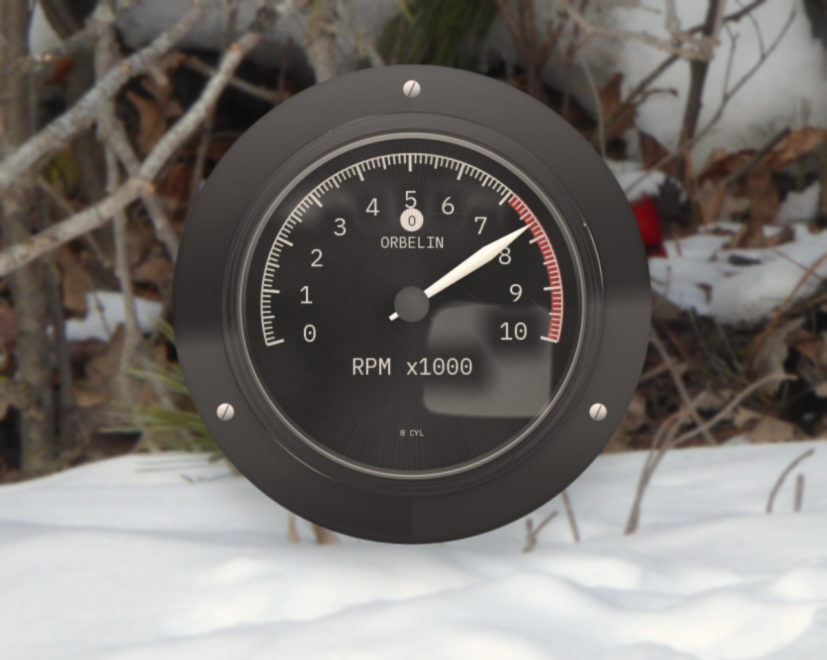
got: 7700 rpm
